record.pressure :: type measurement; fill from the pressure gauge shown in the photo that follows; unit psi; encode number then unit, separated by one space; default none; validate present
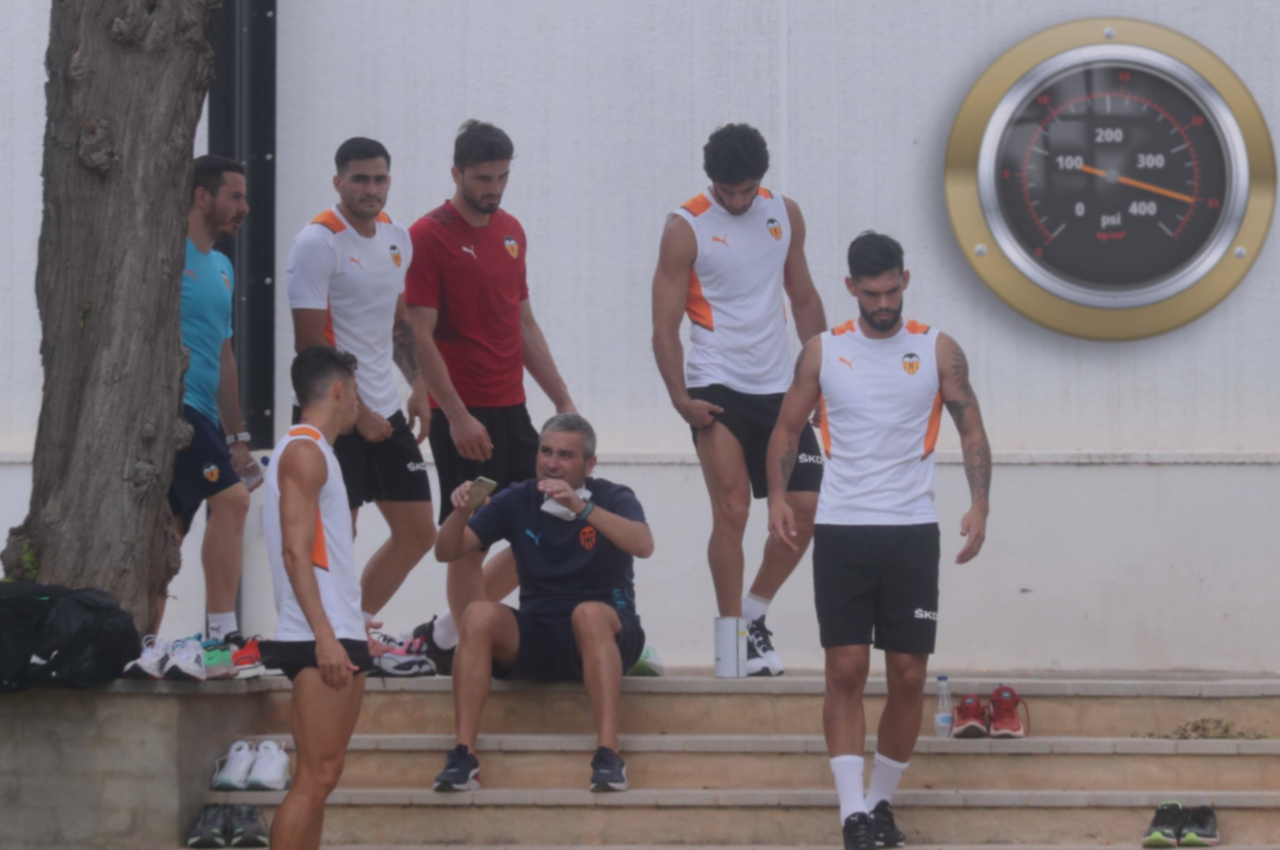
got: 360 psi
